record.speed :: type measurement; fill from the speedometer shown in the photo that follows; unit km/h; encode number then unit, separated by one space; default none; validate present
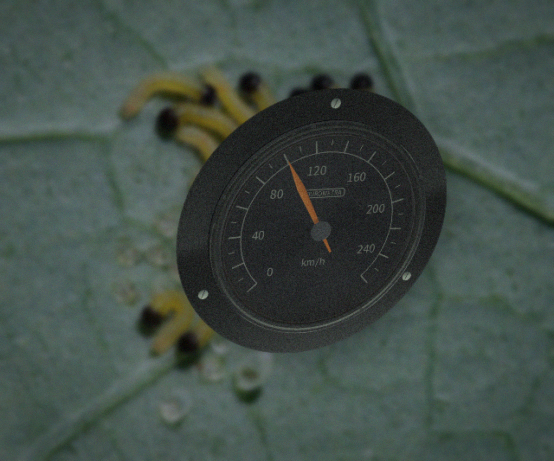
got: 100 km/h
